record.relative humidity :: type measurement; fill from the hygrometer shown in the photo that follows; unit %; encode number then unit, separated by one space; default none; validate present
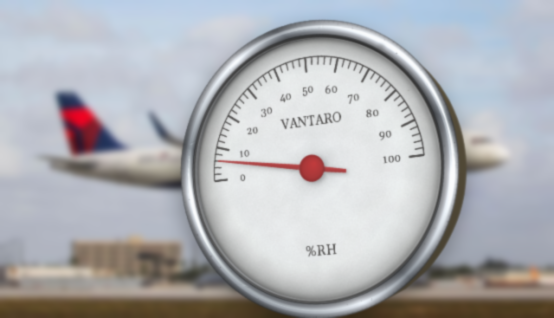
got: 6 %
